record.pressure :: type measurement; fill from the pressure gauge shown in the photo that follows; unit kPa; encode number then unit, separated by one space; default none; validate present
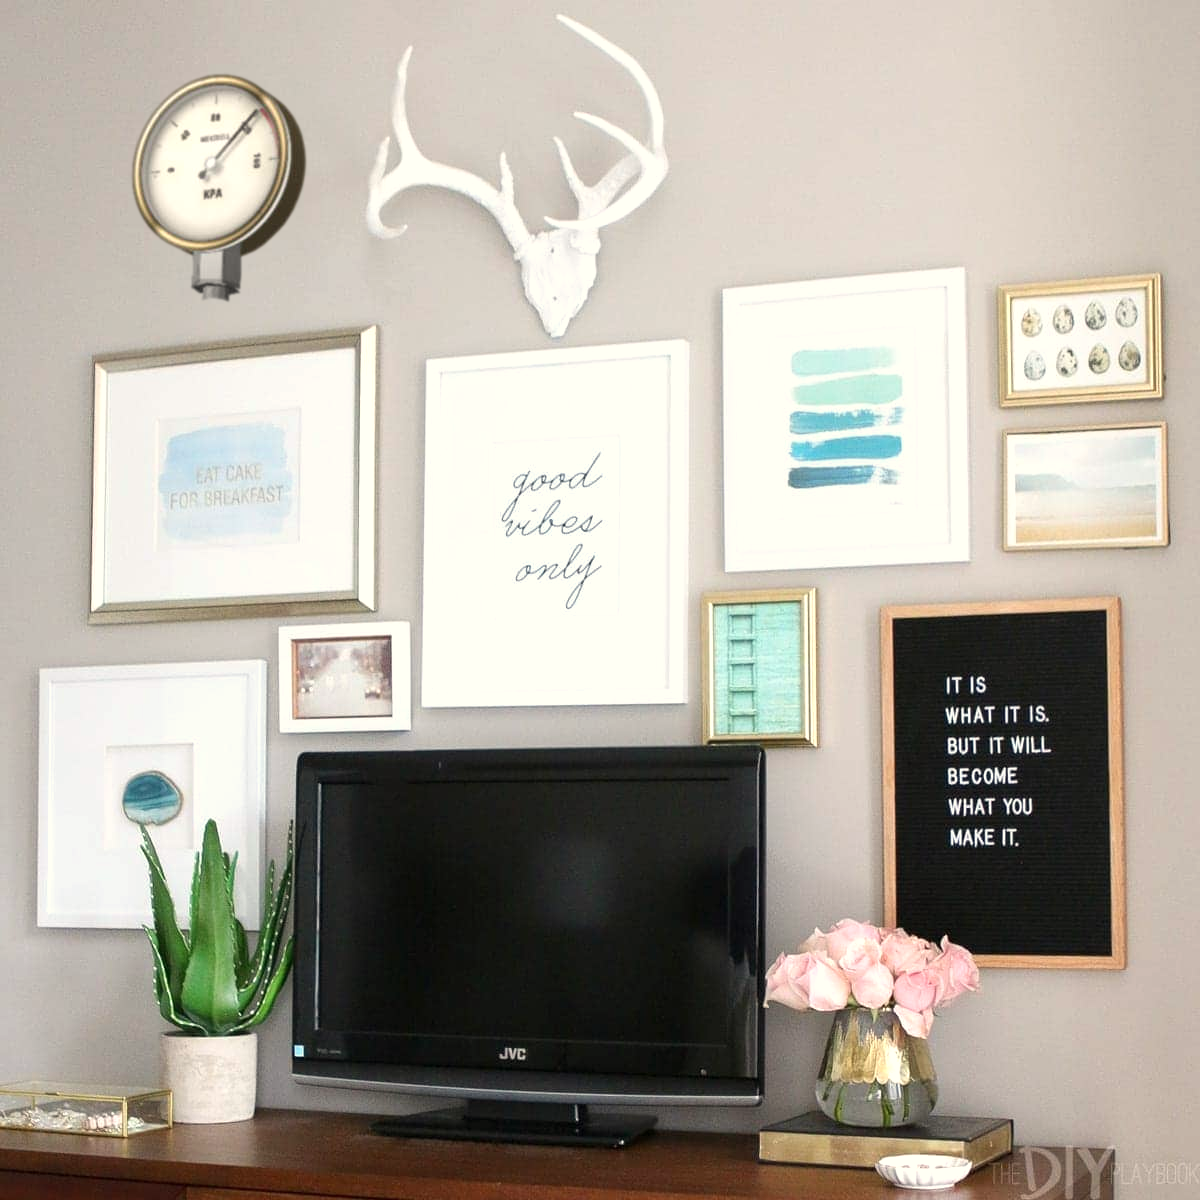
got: 120 kPa
